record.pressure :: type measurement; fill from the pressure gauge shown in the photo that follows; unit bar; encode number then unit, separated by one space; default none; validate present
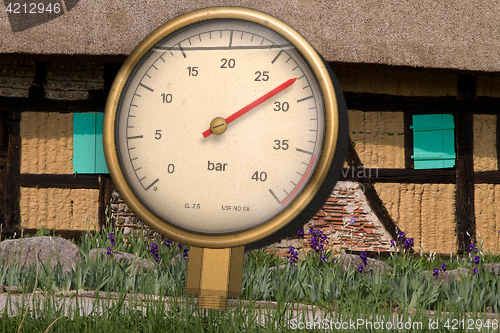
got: 28 bar
